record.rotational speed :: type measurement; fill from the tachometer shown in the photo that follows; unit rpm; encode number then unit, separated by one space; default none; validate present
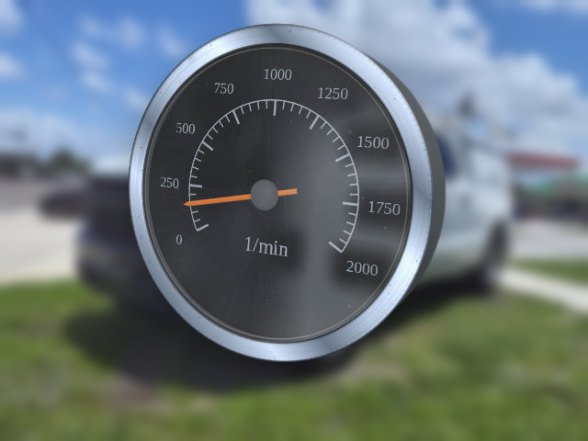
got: 150 rpm
